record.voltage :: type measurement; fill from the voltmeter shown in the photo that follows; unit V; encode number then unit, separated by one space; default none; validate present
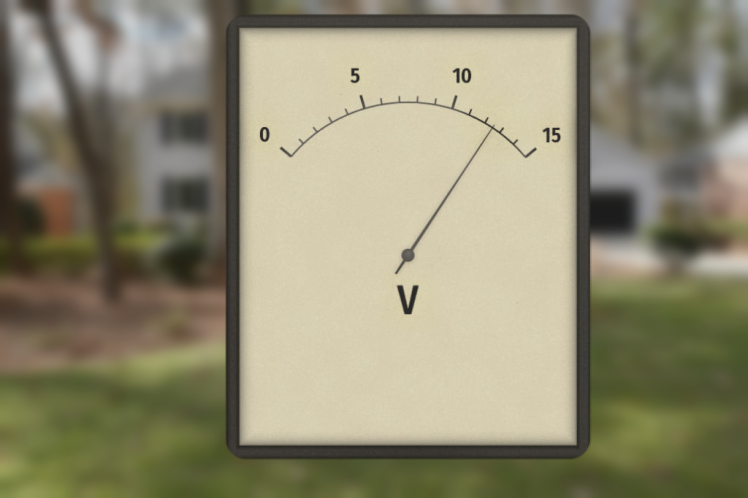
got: 12.5 V
